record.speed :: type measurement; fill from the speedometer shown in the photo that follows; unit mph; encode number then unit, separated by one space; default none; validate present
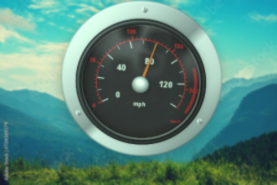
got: 80 mph
